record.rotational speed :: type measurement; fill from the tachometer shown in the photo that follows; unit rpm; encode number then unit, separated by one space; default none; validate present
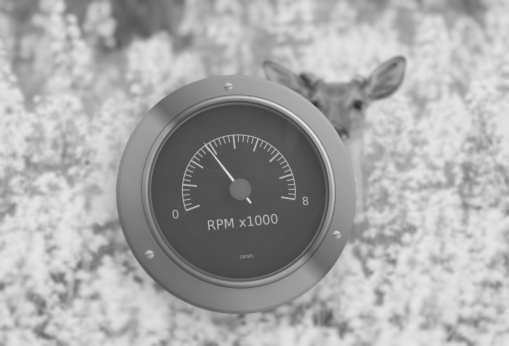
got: 2800 rpm
